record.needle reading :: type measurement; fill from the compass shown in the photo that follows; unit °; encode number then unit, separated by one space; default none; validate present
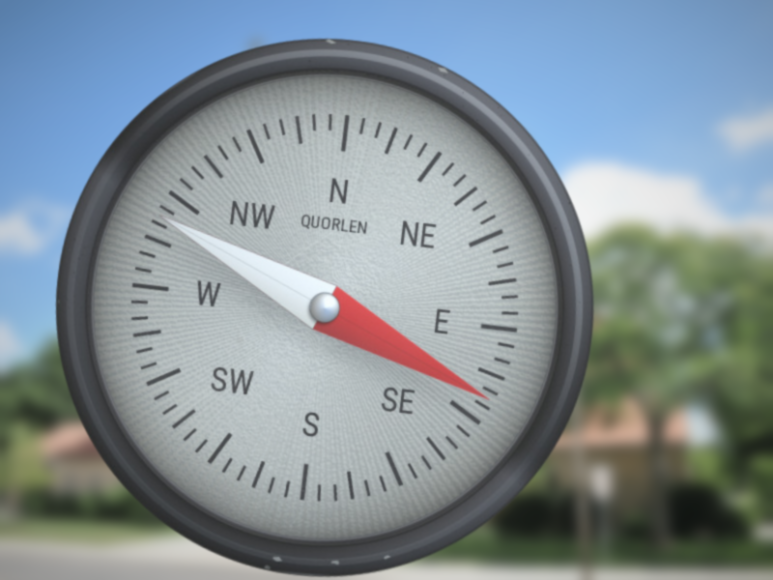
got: 112.5 °
